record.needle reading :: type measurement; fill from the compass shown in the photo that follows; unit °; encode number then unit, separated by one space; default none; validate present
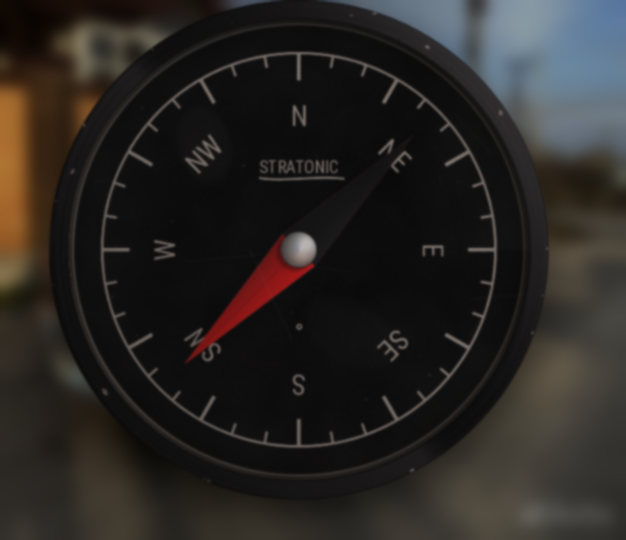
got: 225 °
